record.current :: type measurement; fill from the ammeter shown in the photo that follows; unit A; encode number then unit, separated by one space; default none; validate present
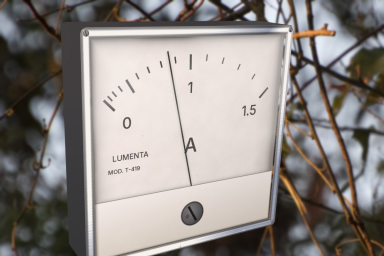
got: 0.85 A
